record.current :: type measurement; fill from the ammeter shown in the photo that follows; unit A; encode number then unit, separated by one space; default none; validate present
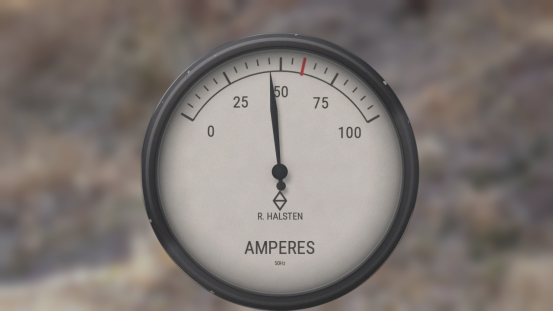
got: 45 A
